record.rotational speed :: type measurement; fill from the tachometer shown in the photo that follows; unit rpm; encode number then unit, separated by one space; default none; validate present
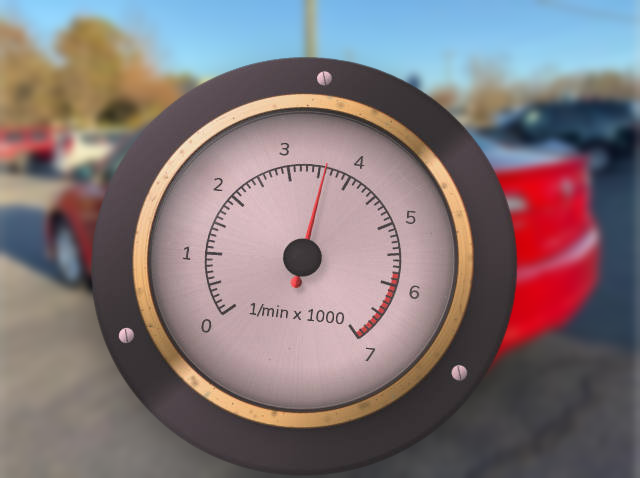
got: 3600 rpm
